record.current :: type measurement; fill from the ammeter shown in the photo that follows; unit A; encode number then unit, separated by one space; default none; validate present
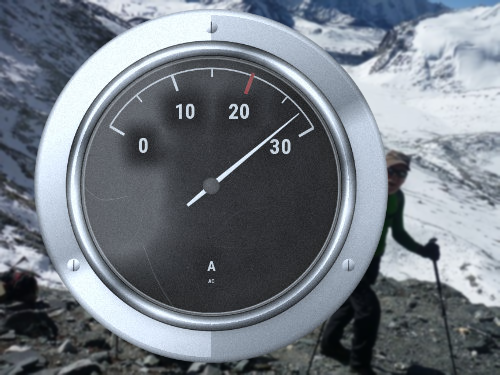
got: 27.5 A
